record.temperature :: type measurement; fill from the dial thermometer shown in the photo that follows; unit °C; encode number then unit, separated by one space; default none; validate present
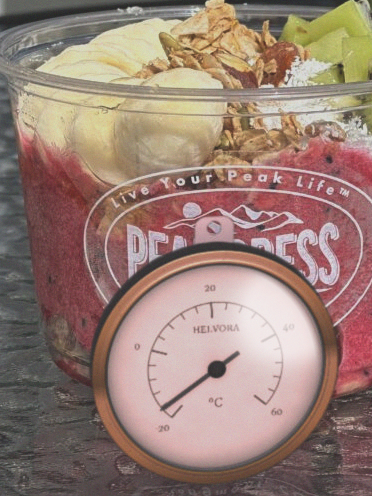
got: -16 °C
